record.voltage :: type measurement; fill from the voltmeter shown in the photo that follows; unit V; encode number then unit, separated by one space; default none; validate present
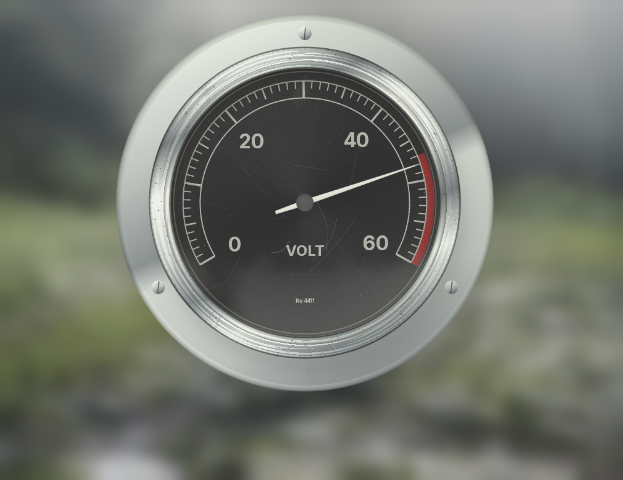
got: 48 V
